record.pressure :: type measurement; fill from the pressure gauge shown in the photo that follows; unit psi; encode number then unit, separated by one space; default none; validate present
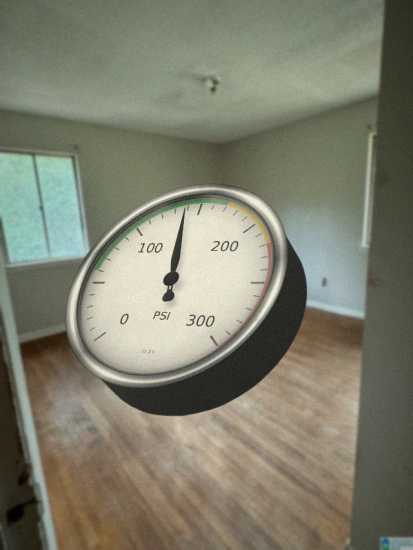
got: 140 psi
